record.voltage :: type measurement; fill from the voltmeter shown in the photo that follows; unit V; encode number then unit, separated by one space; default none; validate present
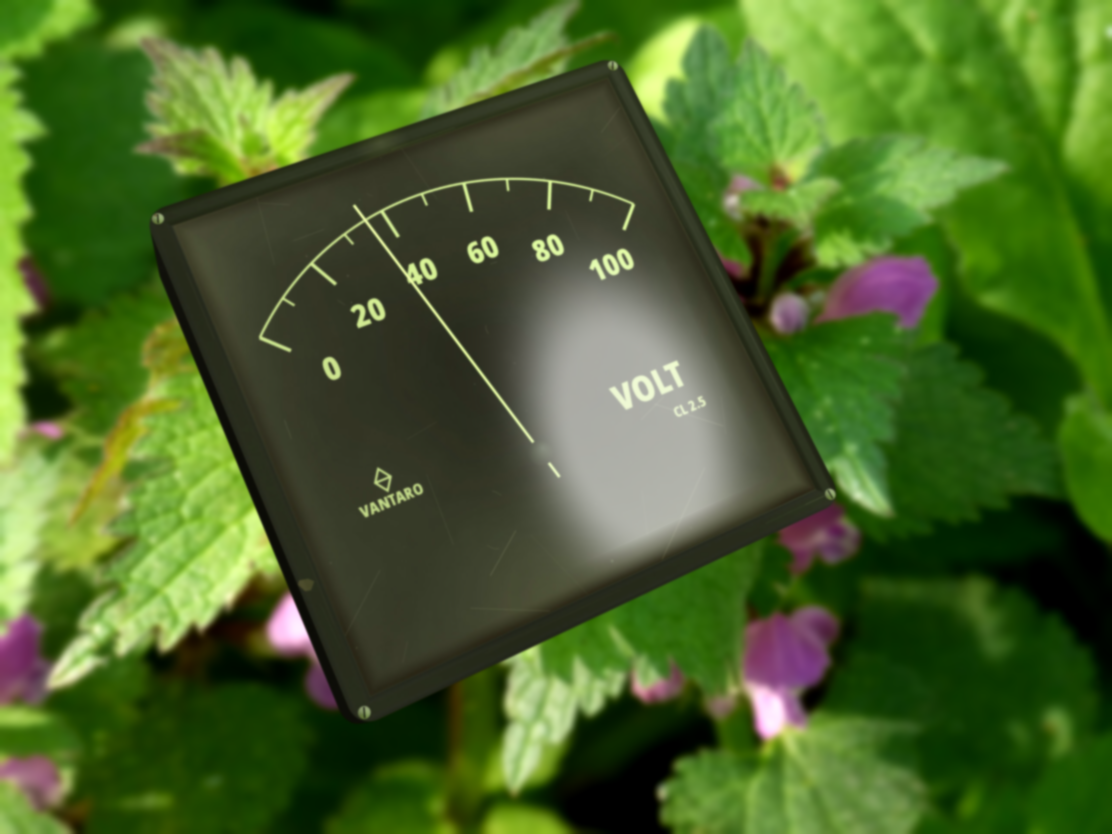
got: 35 V
